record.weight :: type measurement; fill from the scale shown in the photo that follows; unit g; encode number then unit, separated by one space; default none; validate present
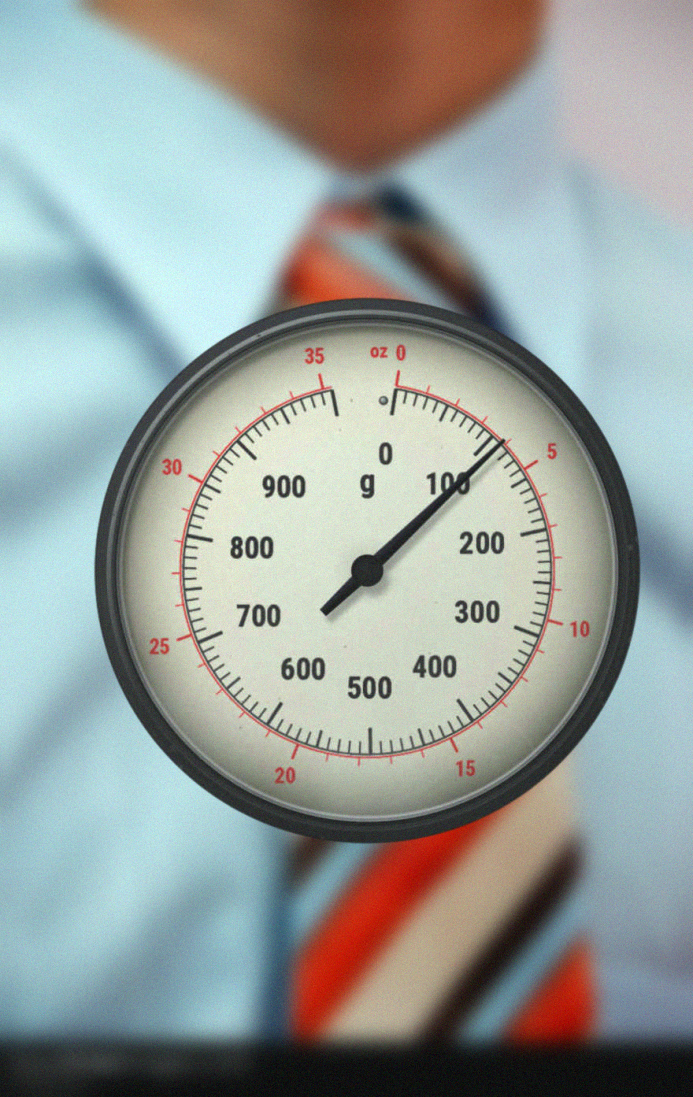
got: 110 g
